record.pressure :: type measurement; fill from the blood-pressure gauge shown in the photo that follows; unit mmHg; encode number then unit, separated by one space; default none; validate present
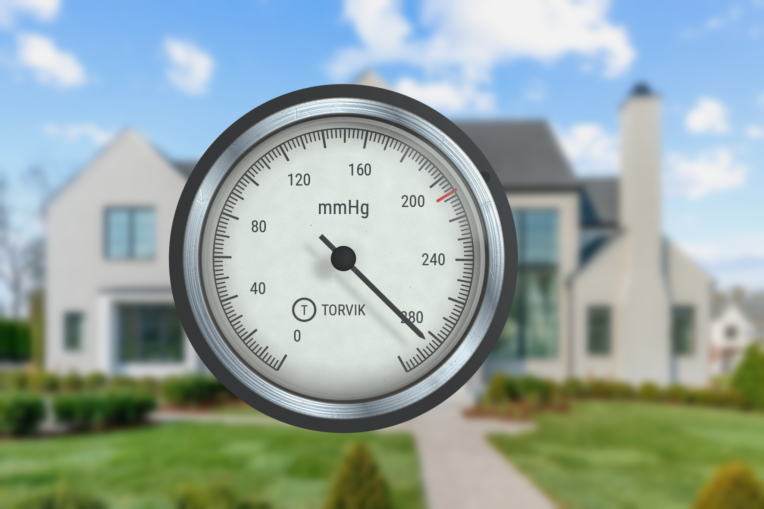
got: 284 mmHg
